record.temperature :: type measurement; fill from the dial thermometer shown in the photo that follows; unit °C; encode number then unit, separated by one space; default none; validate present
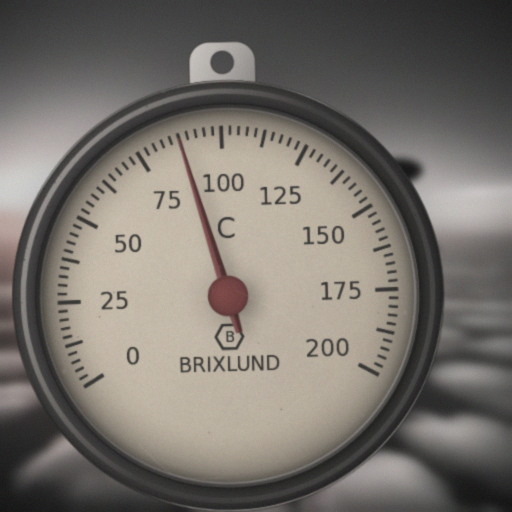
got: 87.5 °C
